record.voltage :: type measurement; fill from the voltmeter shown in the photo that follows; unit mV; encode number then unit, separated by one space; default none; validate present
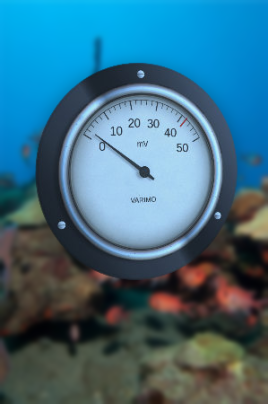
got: 2 mV
